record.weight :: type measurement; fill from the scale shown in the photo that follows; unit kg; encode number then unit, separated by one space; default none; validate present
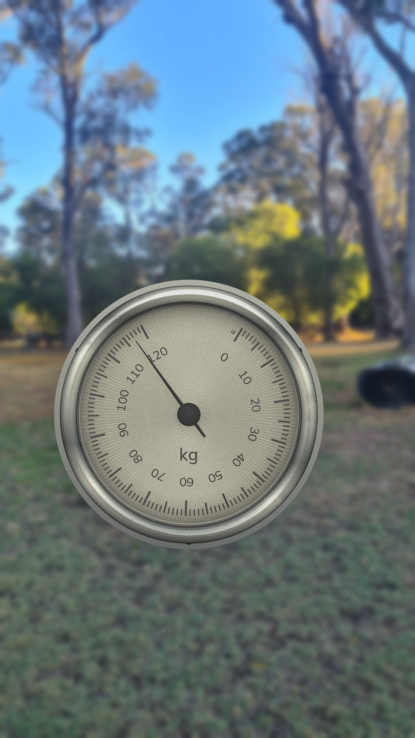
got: 117 kg
